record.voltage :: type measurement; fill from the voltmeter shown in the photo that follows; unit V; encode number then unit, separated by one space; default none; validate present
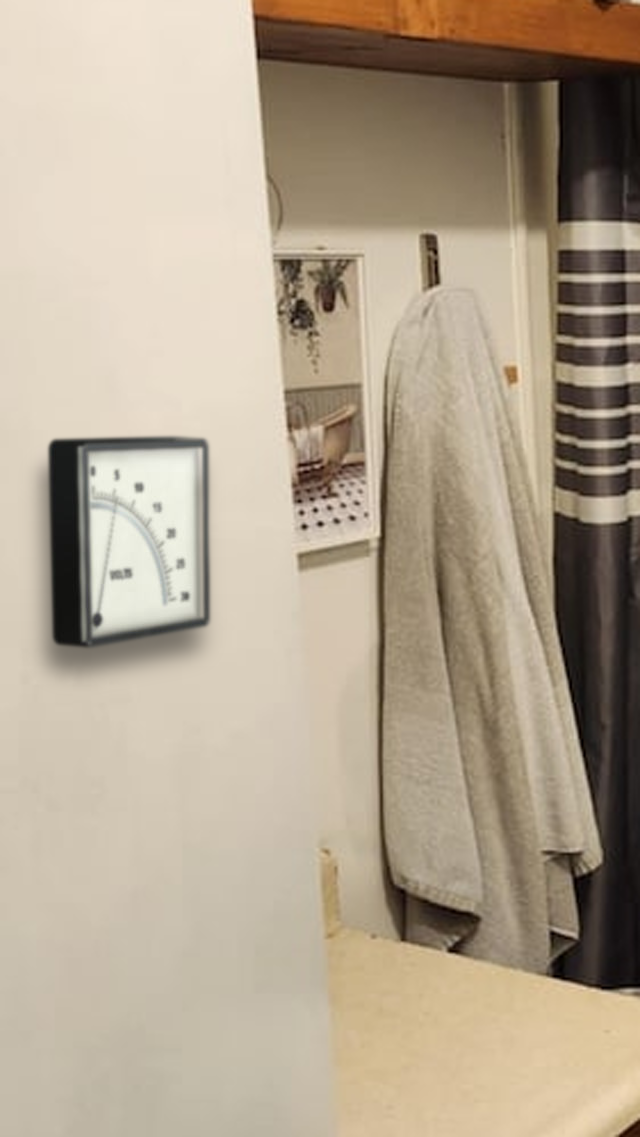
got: 5 V
